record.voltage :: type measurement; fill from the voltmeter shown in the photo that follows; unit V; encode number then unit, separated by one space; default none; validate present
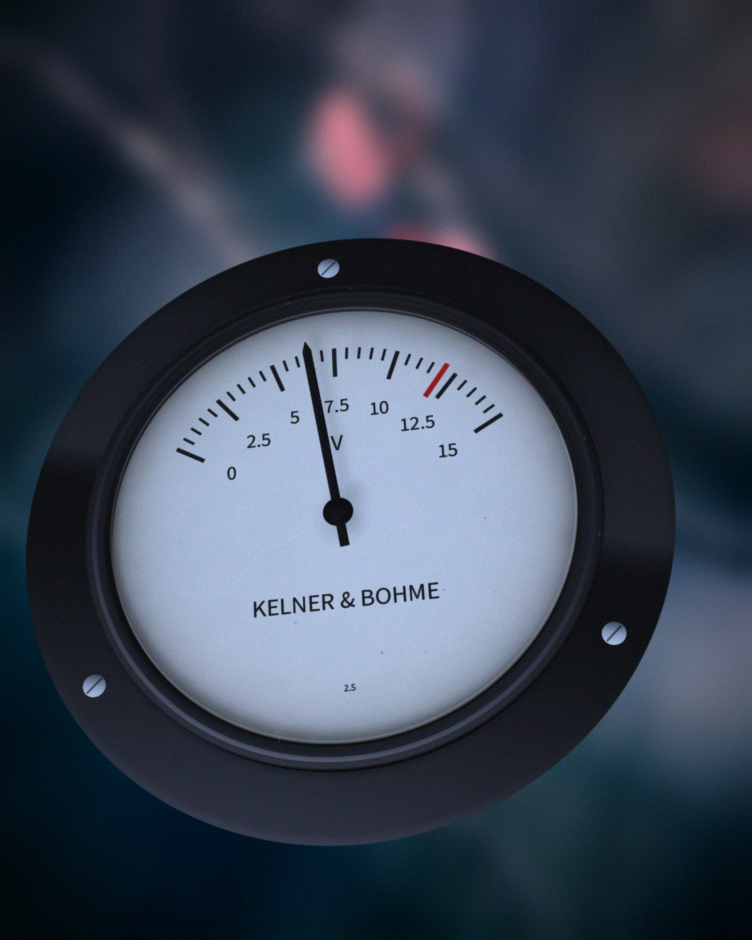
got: 6.5 V
